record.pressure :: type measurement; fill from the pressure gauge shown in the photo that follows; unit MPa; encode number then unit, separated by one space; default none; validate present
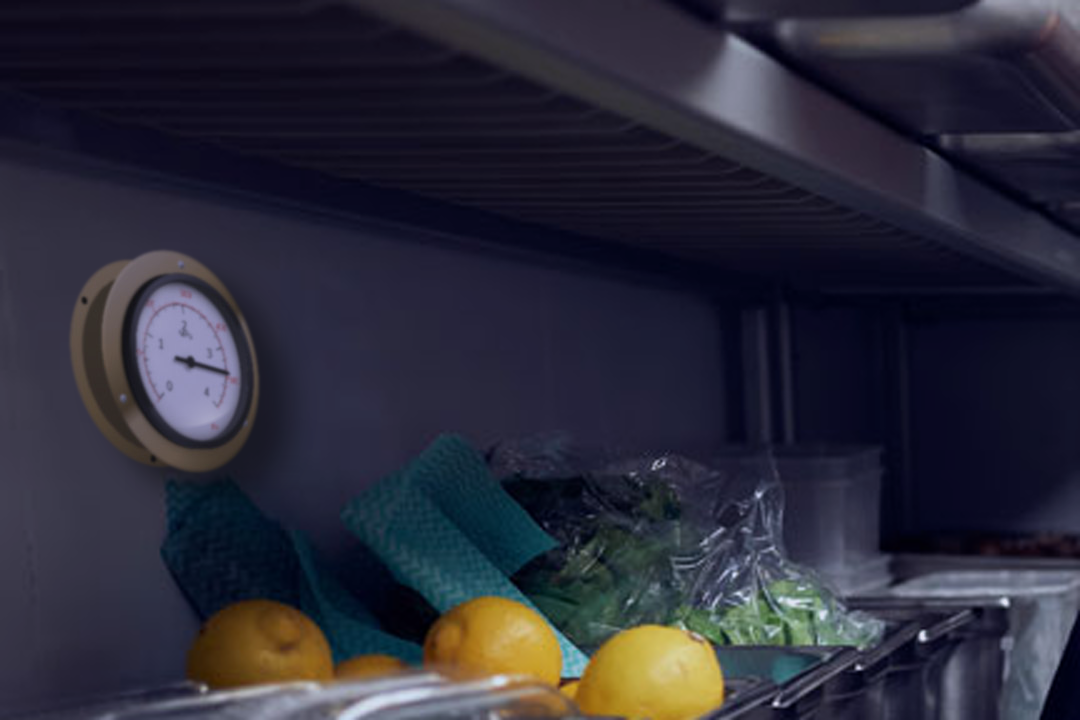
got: 3.4 MPa
